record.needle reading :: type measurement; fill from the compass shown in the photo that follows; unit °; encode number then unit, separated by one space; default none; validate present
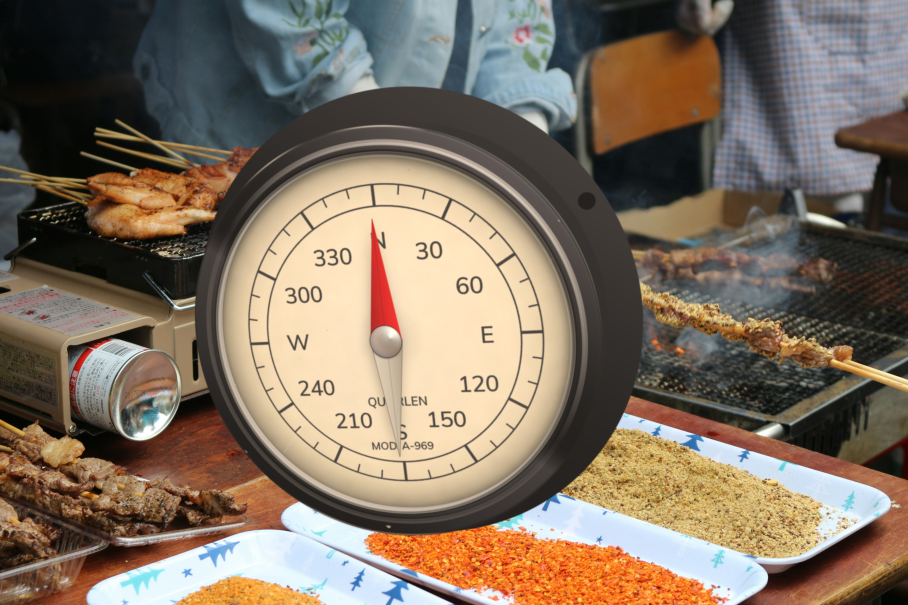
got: 0 °
